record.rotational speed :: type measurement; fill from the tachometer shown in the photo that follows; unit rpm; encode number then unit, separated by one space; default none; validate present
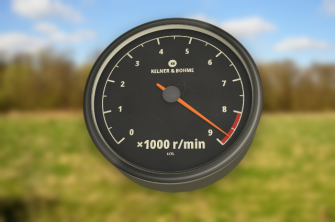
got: 8750 rpm
